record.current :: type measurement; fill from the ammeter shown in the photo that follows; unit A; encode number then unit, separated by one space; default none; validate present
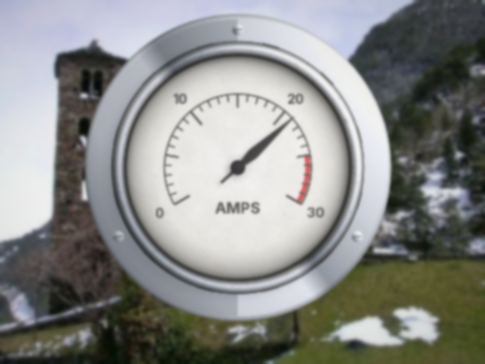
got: 21 A
